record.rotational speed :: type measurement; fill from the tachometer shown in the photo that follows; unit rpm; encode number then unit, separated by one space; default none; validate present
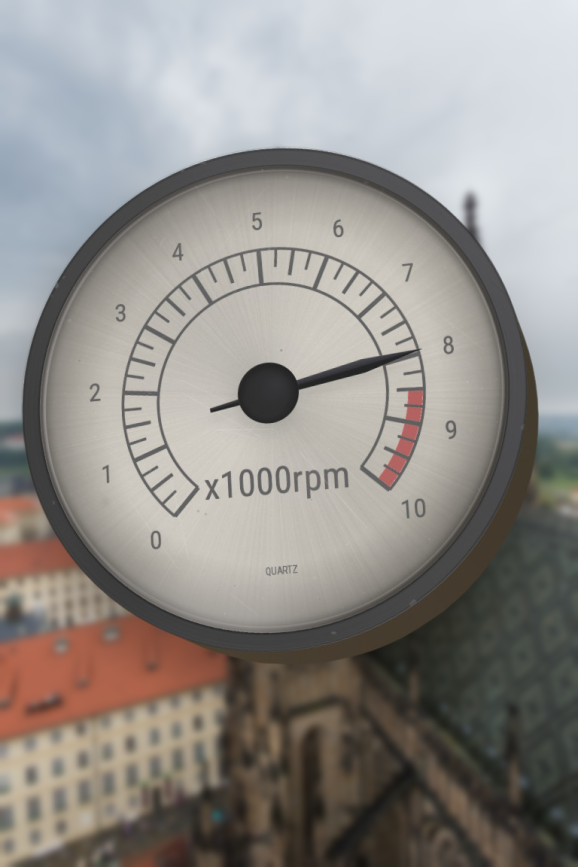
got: 8000 rpm
